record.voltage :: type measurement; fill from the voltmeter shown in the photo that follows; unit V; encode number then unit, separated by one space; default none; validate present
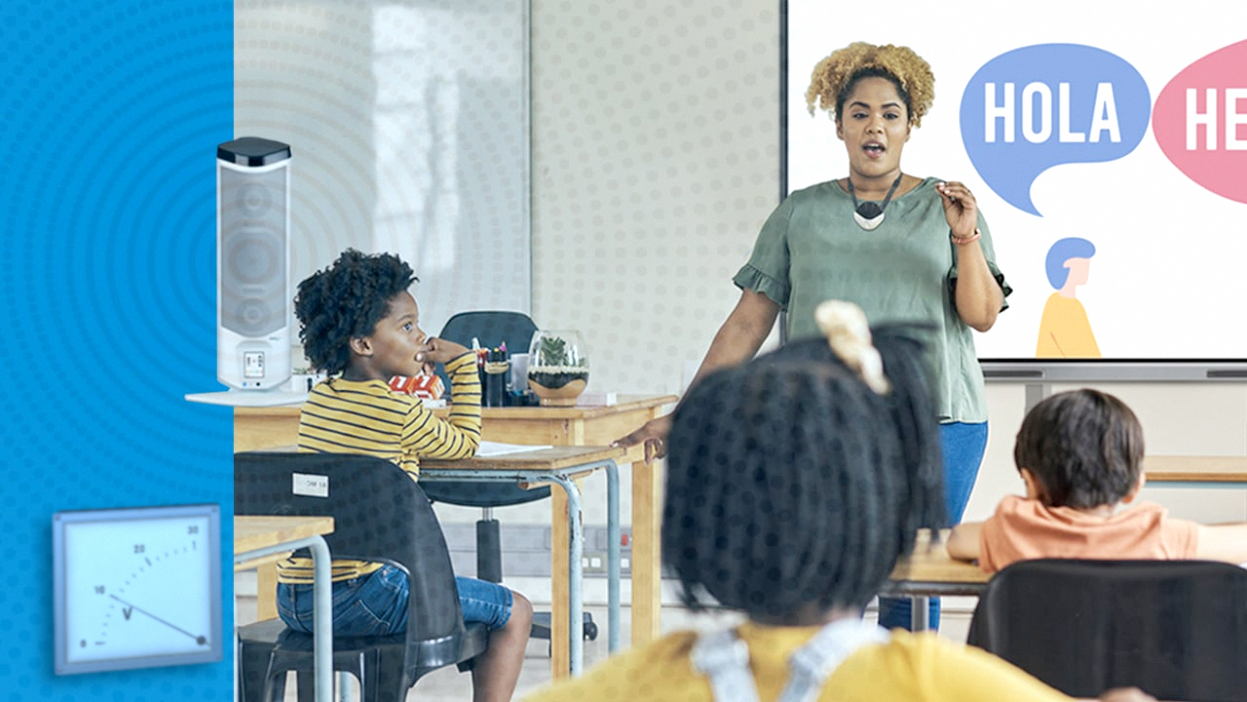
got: 10 V
